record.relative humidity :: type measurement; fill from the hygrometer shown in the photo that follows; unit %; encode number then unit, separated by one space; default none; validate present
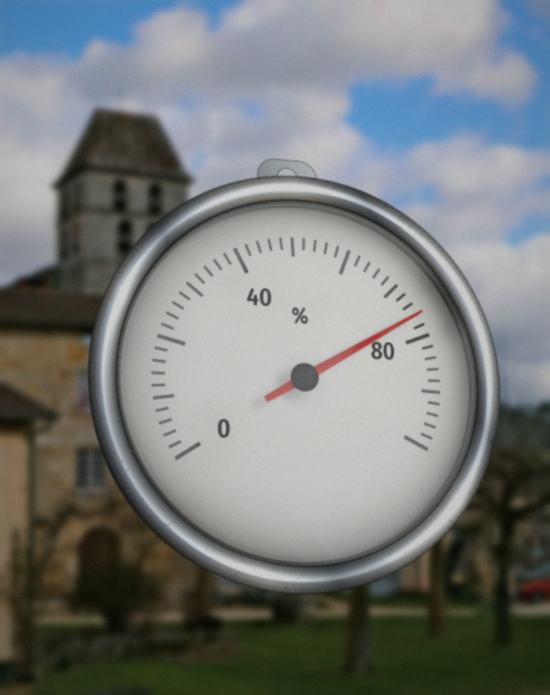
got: 76 %
